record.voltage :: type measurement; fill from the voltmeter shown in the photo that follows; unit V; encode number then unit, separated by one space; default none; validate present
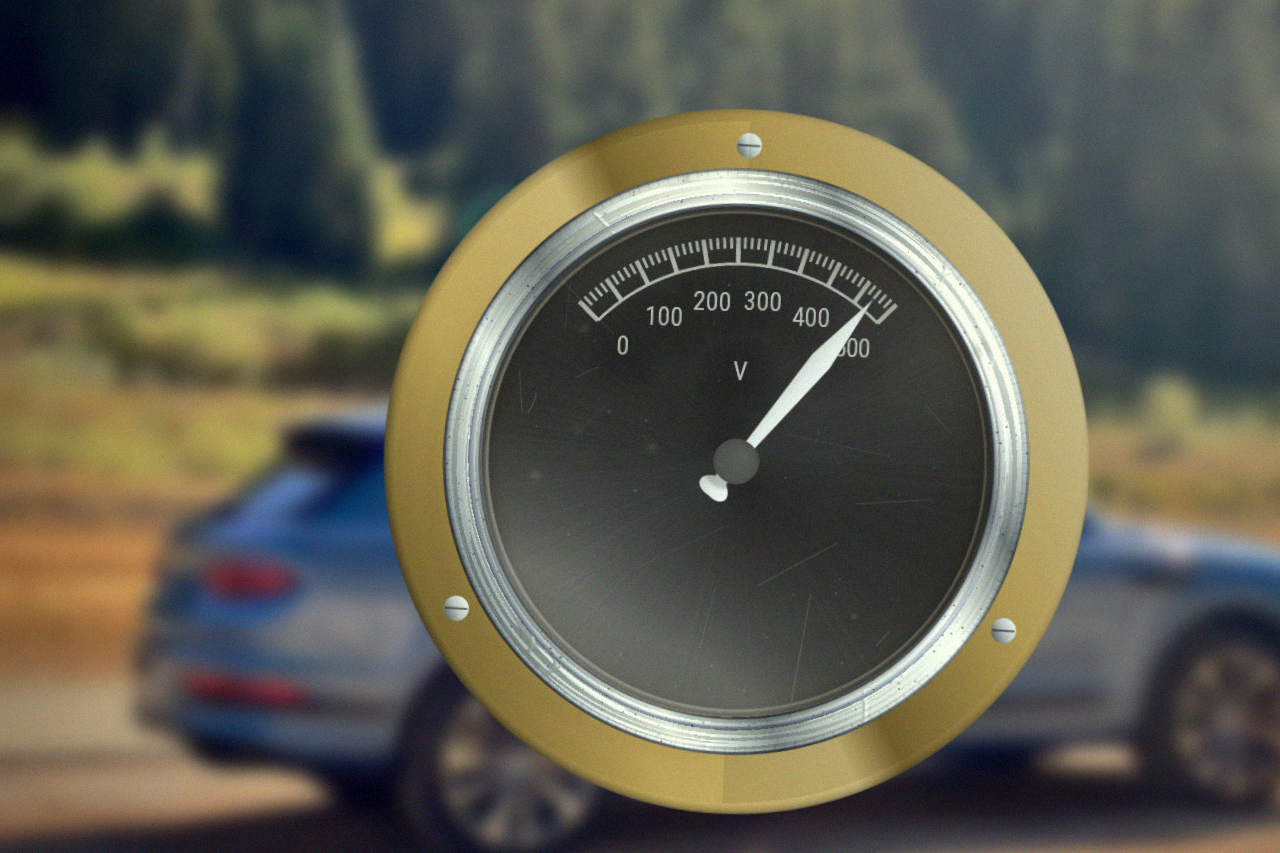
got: 470 V
